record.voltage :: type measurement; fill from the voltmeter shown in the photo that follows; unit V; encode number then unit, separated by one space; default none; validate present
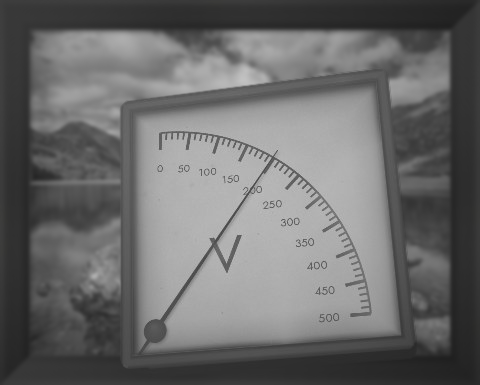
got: 200 V
